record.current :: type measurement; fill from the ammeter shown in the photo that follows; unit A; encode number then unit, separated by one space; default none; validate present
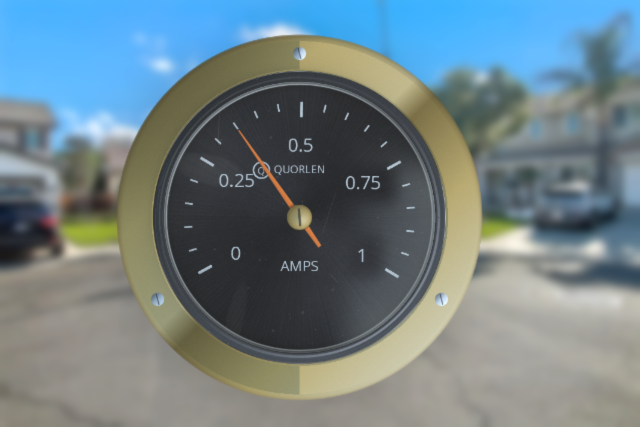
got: 0.35 A
